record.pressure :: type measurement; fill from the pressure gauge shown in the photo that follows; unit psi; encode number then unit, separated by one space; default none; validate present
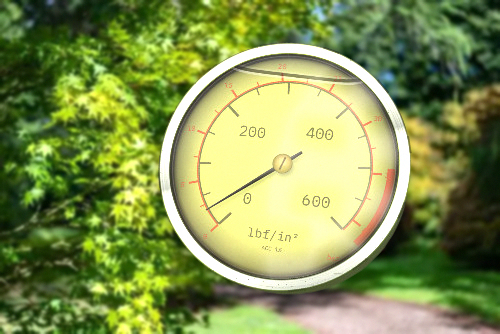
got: 25 psi
